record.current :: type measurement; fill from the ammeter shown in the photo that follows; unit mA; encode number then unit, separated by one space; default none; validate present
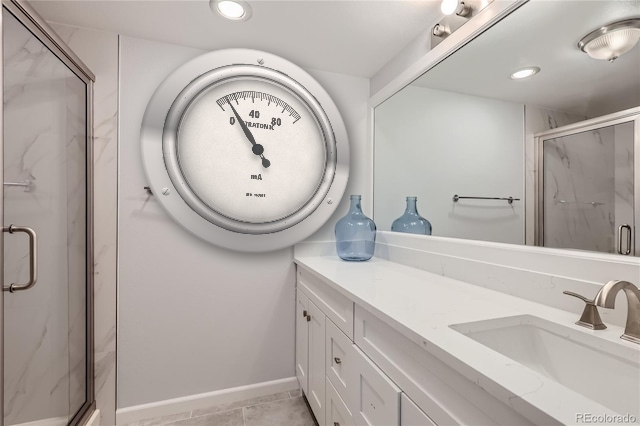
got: 10 mA
